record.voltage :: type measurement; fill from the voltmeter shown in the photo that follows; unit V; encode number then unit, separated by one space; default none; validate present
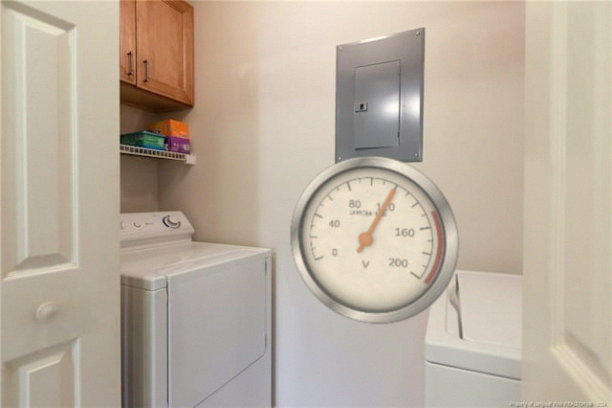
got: 120 V
